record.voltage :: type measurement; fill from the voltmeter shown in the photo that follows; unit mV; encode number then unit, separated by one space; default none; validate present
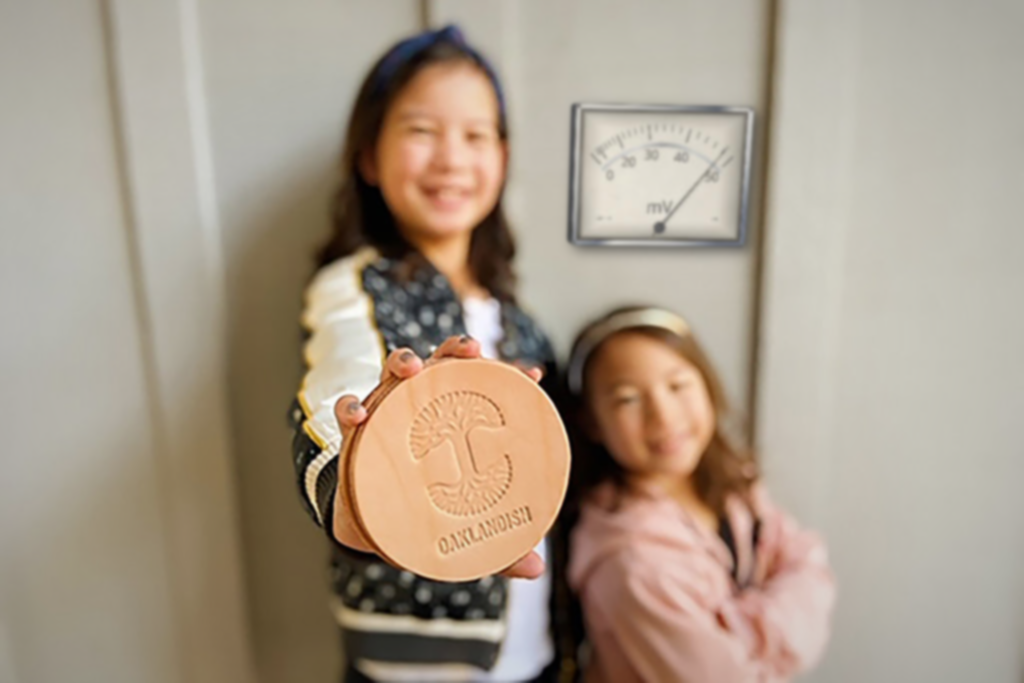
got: 48 mV
